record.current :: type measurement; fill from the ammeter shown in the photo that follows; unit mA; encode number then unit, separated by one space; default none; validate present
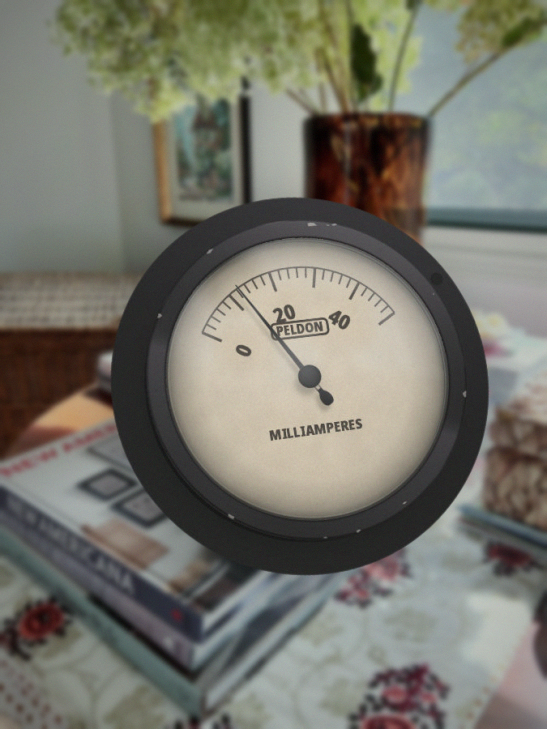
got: 12 mA
